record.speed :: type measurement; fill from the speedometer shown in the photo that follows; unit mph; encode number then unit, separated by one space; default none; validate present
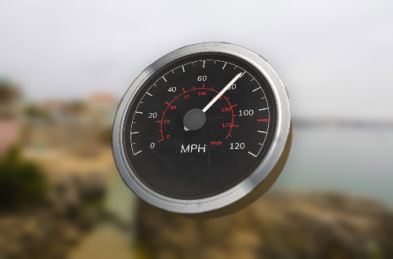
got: 80 mph
